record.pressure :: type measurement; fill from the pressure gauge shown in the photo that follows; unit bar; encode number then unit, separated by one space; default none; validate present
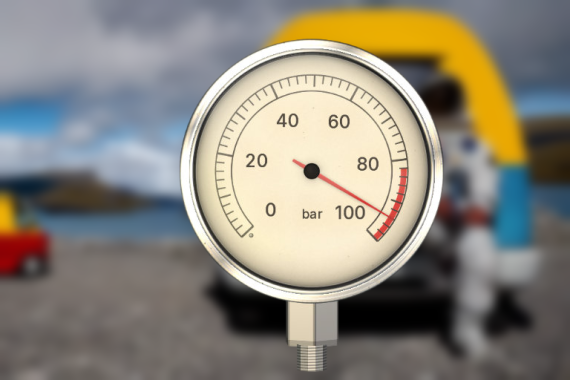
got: 94 bar
